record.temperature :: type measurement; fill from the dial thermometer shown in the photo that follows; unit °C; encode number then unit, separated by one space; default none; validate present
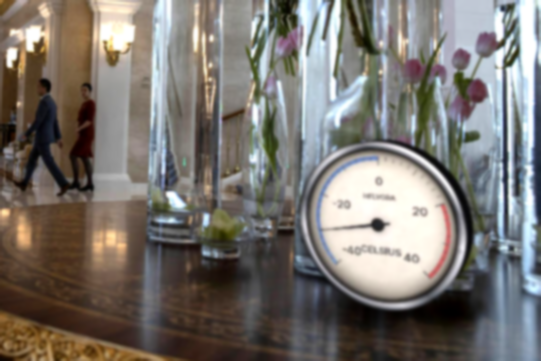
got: -30 °C
